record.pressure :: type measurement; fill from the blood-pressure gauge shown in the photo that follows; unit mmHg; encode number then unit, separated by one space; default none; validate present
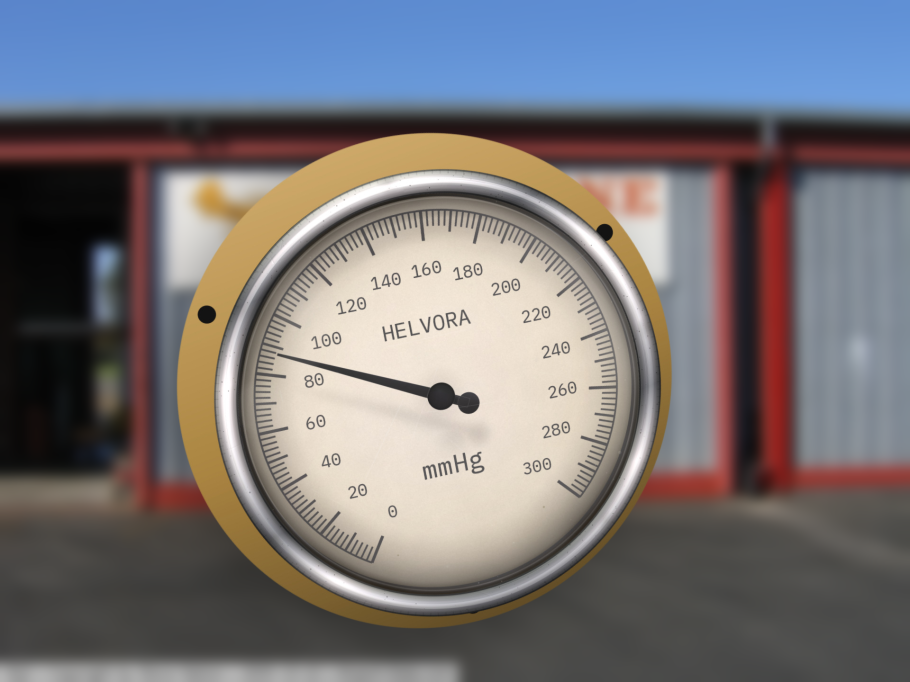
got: 88 mmHg
